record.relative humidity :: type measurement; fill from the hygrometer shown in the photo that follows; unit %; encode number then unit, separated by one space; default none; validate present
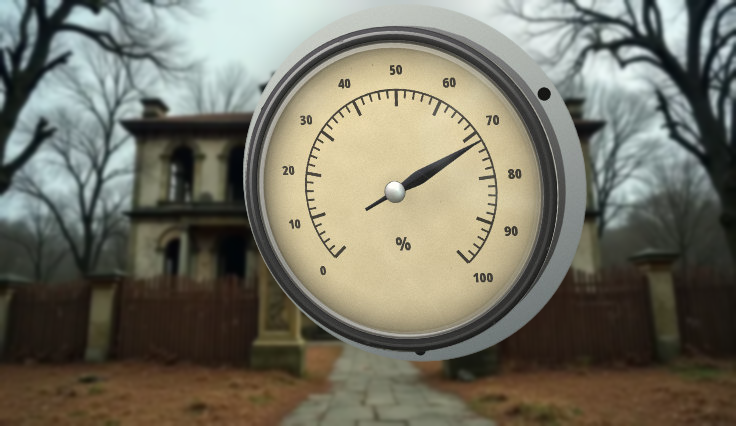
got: 72 %
